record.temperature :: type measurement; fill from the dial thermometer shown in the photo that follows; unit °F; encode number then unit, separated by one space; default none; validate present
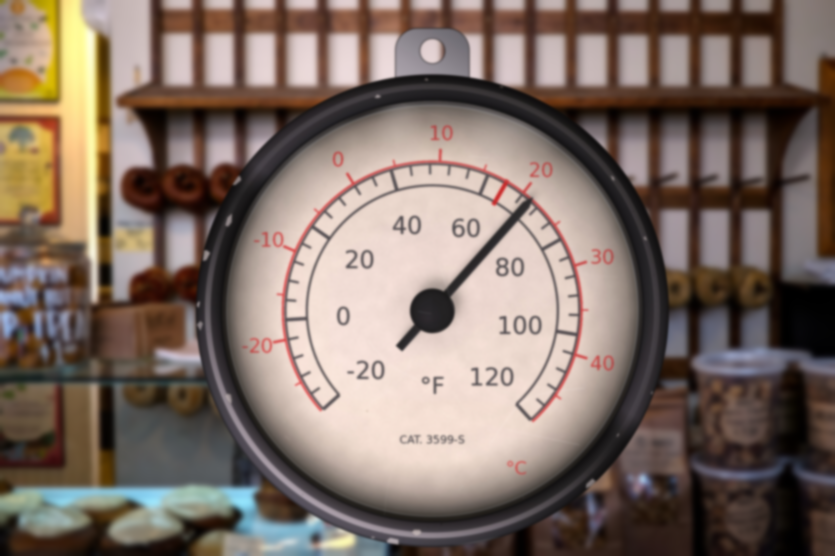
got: 70 °F
